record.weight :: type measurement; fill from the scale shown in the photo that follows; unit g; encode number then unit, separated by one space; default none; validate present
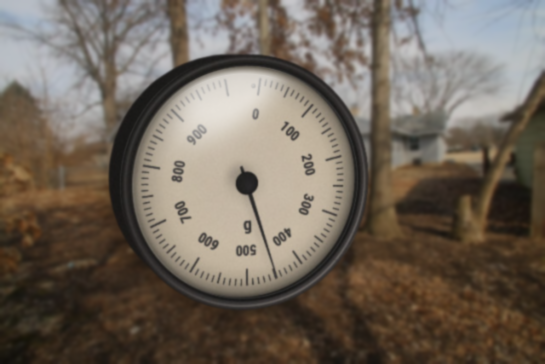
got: 450 g
